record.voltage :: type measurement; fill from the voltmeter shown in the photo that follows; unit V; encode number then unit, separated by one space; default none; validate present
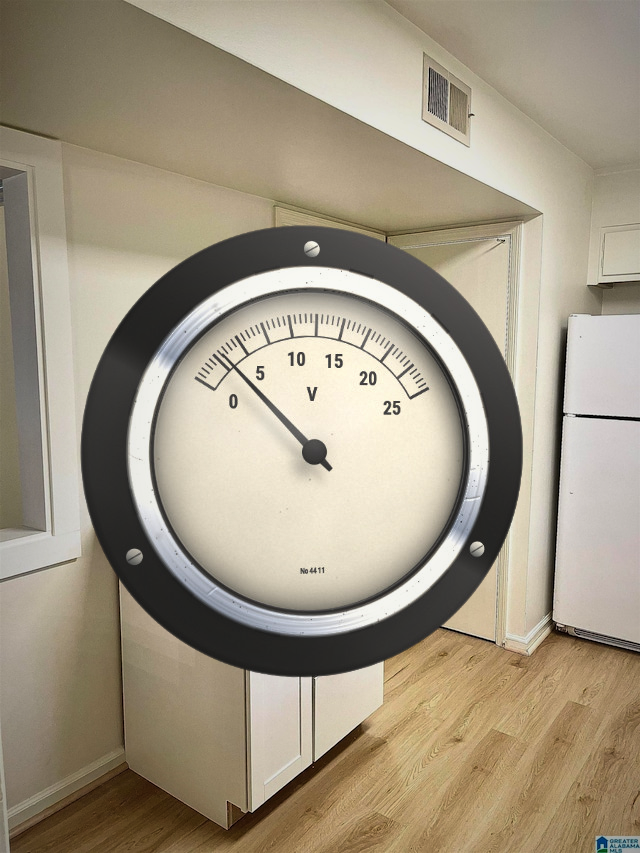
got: 3 V
